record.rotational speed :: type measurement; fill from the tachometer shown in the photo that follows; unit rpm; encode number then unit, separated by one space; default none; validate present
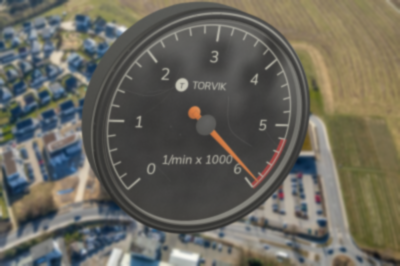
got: 5900 rpm
